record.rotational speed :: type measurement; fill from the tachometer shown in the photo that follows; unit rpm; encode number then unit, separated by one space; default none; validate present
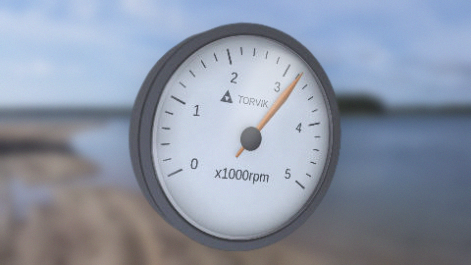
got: 3200 rpm
